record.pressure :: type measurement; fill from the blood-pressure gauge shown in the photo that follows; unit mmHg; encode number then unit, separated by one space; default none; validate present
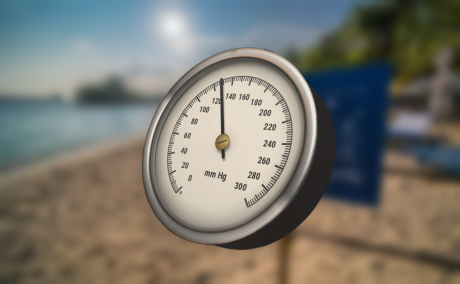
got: 130 mmHg
